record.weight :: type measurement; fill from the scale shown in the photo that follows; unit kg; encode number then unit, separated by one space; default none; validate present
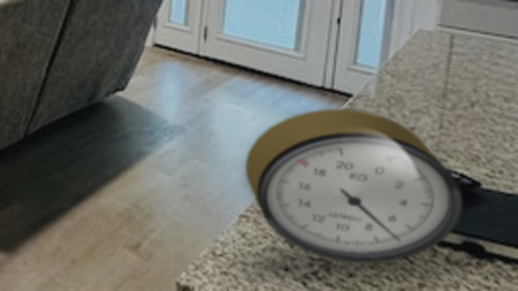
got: 7 kg
